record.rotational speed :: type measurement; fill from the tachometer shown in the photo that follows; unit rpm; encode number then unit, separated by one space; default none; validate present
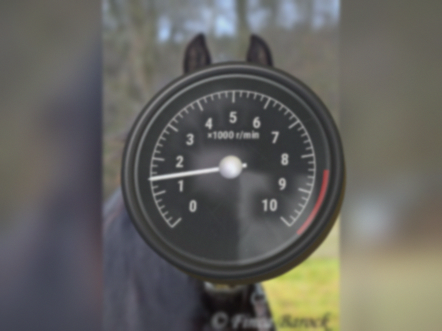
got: 1400 rpm
